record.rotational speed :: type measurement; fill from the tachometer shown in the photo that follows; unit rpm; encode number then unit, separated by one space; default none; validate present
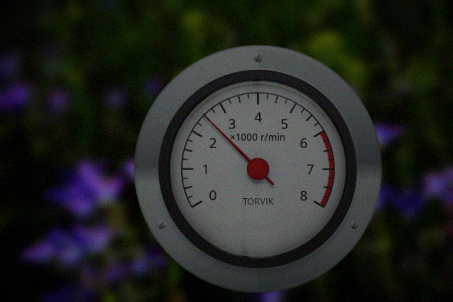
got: 2500 rpm
